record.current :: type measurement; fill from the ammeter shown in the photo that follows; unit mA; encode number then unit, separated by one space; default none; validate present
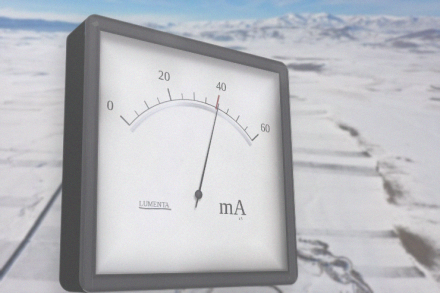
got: 40 mA
